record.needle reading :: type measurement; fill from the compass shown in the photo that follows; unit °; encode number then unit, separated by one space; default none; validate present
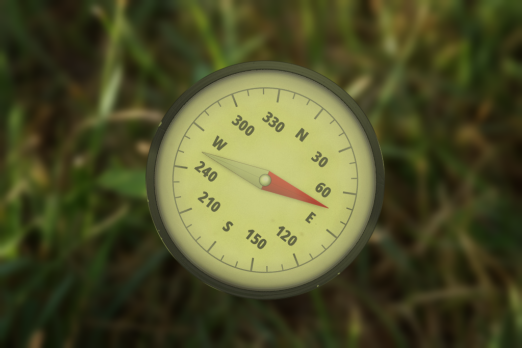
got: 75 °
